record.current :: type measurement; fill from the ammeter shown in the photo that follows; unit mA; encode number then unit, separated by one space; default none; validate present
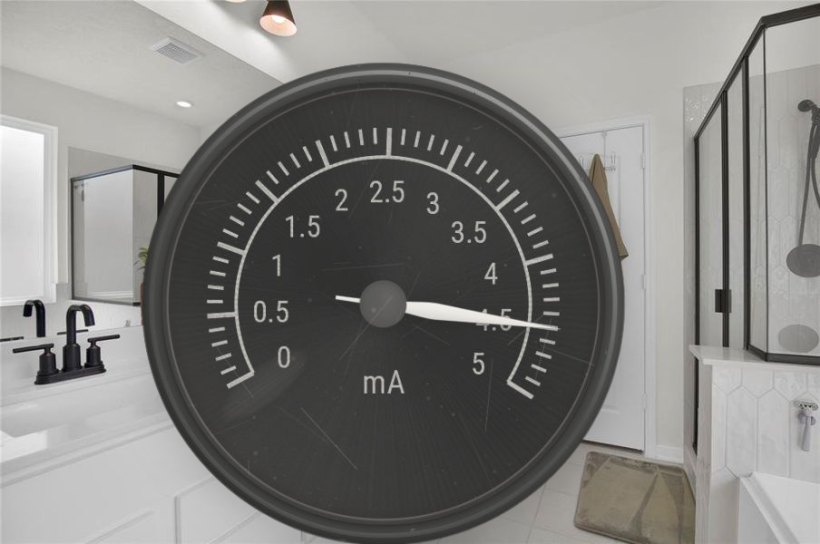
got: 4.5 mA
